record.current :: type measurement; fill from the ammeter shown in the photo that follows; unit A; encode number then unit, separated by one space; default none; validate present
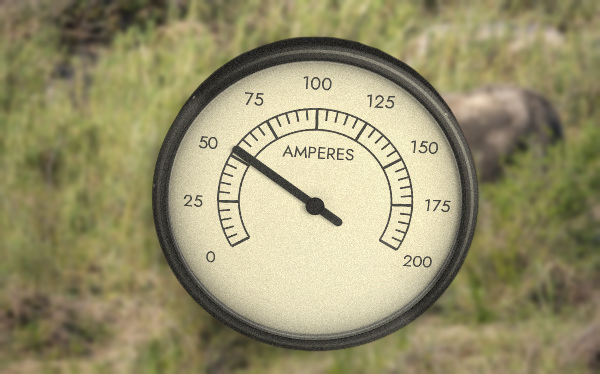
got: 55 A
